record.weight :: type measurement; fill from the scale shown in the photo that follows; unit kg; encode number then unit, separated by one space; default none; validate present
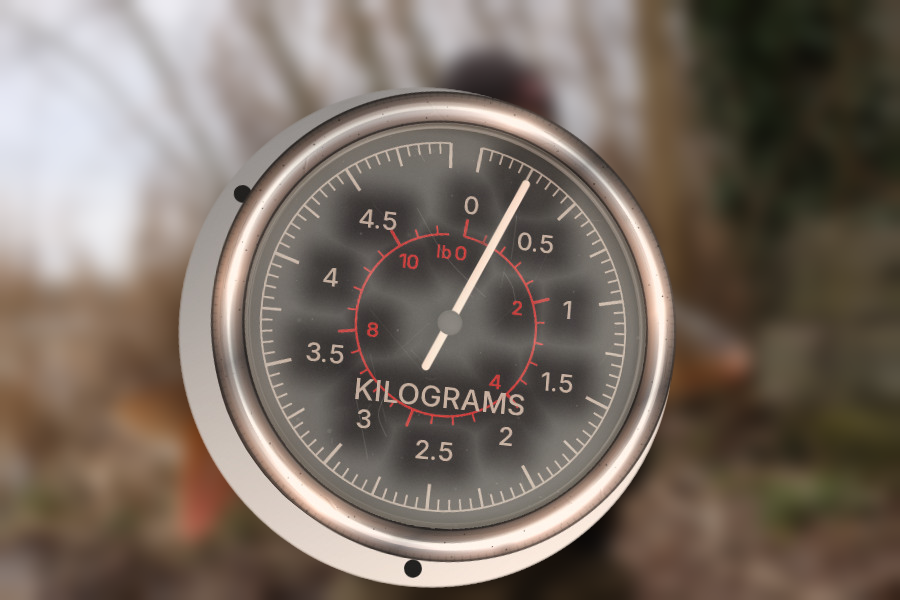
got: 0.25 kg
